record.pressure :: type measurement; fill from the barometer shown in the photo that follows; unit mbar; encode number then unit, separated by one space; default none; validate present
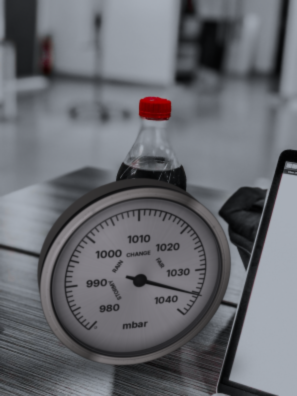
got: 1035 mbar
